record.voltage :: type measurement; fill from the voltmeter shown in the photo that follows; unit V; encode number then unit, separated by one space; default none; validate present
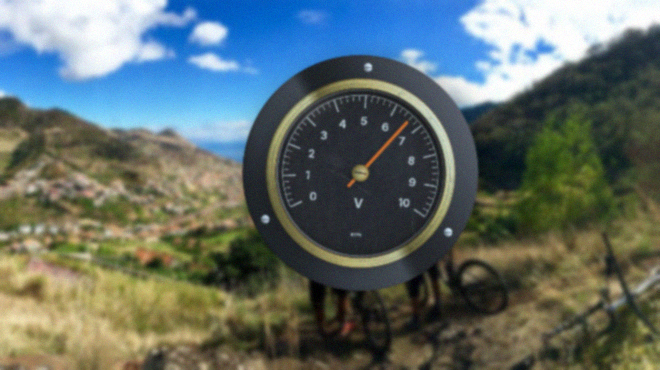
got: 6.6 V
